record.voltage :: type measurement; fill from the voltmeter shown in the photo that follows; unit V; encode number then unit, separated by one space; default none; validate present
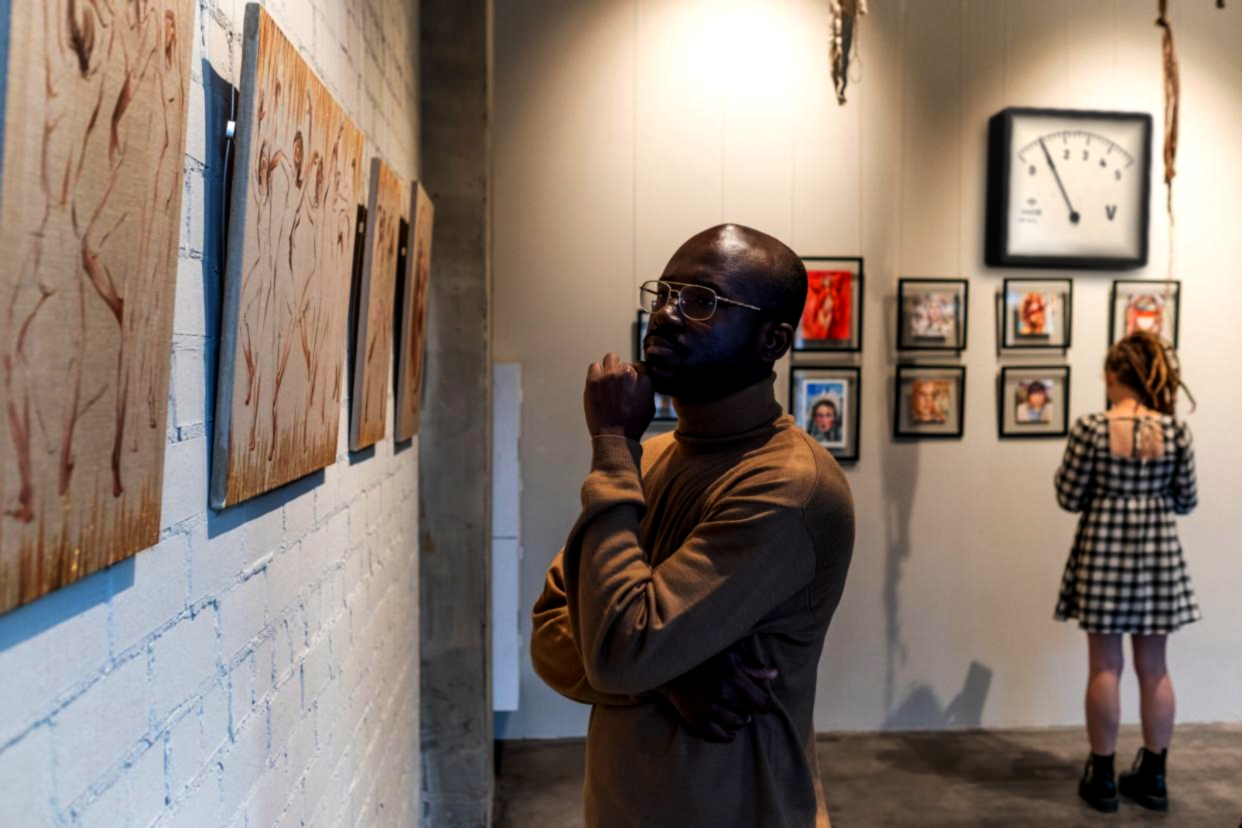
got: 1 V
